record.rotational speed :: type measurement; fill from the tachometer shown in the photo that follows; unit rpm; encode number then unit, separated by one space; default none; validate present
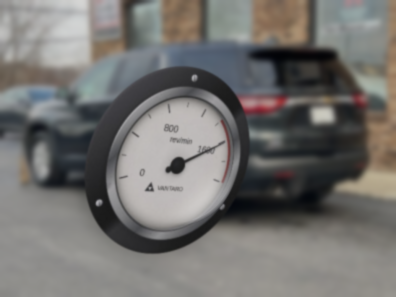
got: 1600 rpm
